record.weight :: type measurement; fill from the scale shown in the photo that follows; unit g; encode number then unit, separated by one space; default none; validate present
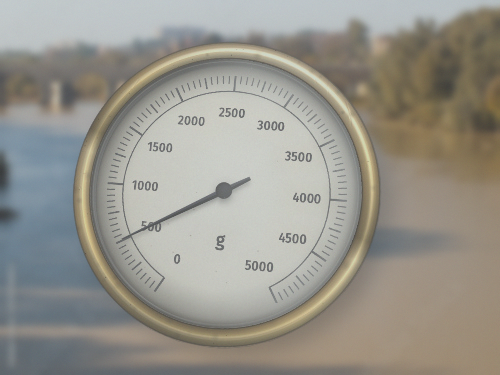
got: 500 g
